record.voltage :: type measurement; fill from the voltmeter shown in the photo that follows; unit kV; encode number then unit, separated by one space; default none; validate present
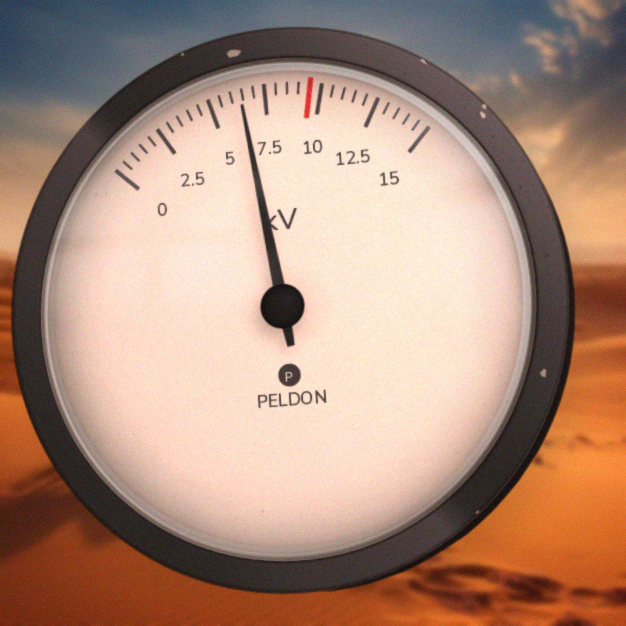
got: 6.5 kV
